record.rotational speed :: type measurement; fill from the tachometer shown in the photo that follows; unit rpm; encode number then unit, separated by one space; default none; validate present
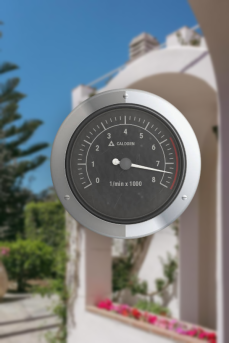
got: 7400 rpm
